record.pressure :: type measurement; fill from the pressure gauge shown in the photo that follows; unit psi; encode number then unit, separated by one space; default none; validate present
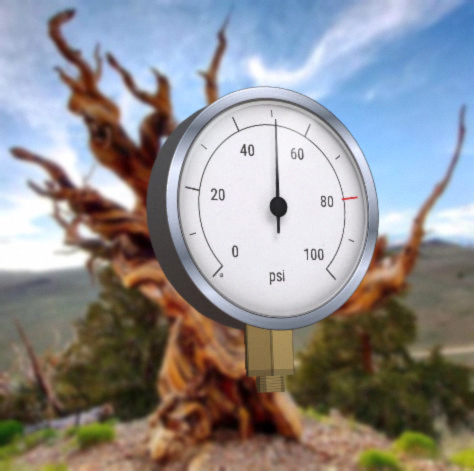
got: 50 psi
